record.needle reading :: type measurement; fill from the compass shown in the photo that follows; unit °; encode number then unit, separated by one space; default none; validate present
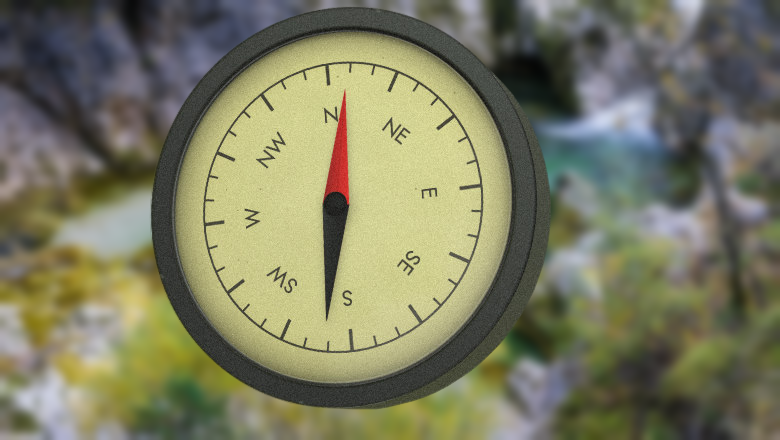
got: 10 °
